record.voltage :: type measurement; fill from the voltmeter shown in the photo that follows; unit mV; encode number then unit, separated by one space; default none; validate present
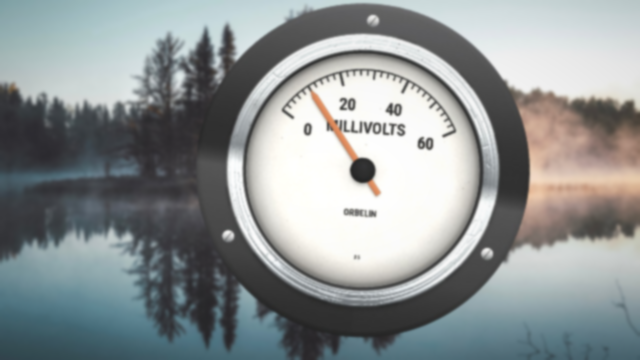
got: 10 mV
